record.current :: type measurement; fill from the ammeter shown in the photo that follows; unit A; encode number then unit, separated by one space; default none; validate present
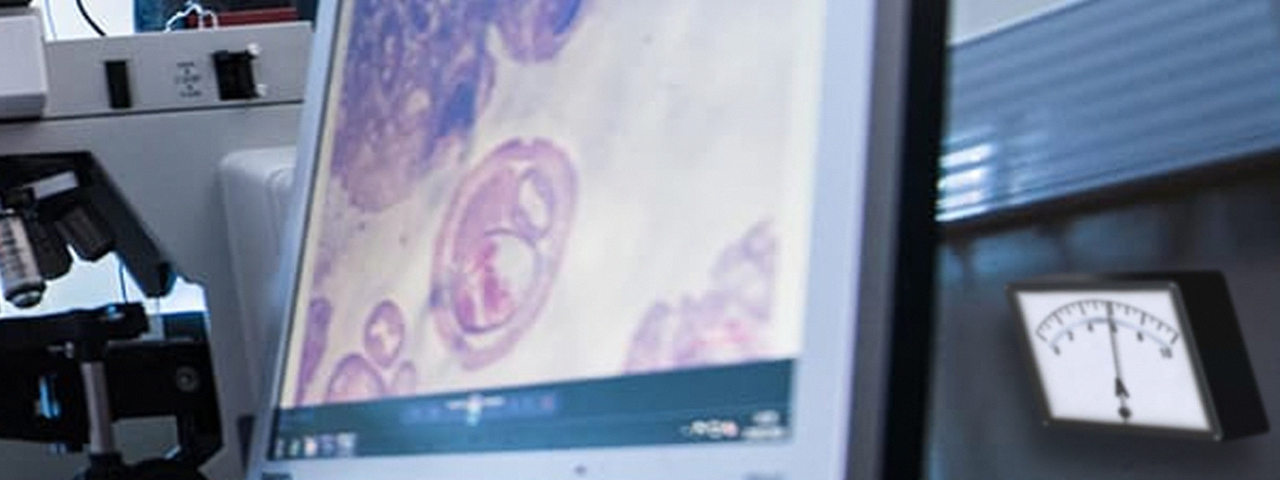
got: 6 A
